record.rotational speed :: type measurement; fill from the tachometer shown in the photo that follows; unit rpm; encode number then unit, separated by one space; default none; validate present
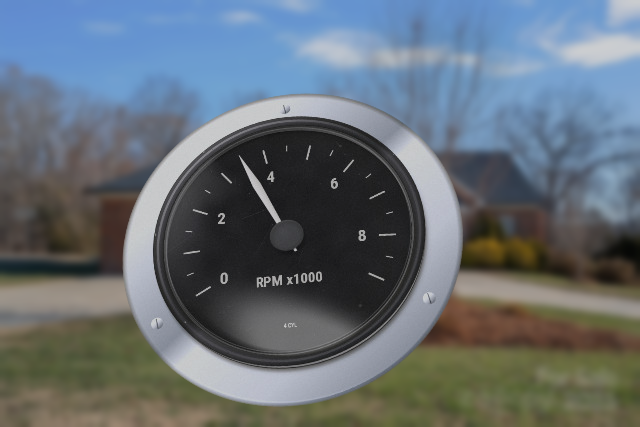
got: 3500 rpm
